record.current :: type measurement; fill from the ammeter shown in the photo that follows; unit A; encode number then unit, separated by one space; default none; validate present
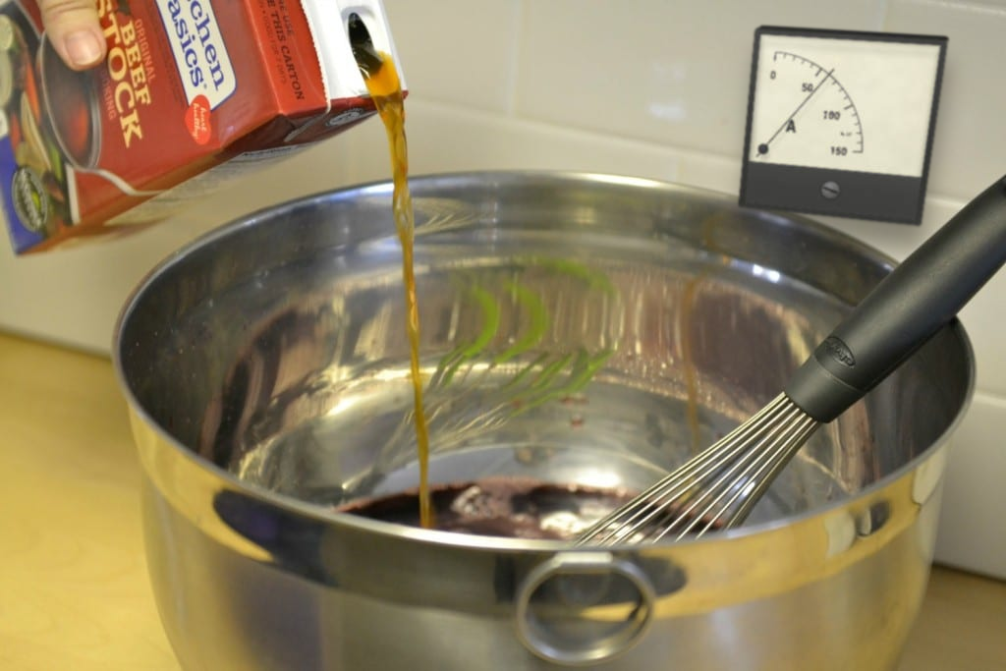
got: 60 A
